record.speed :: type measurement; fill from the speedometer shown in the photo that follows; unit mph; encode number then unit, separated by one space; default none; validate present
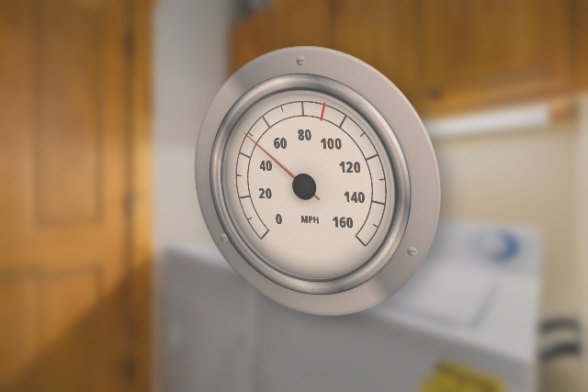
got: 50 mph
